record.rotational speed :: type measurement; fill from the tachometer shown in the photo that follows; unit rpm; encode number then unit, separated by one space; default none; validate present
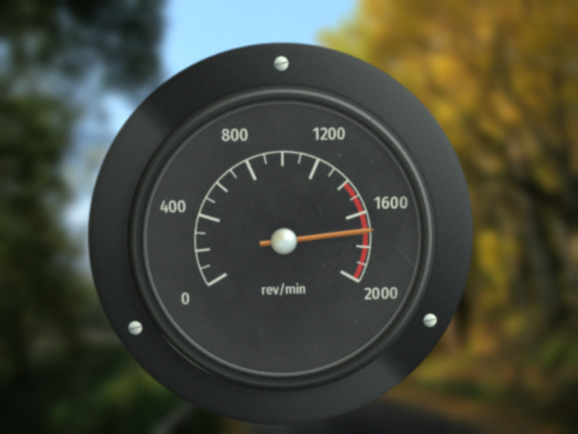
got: 1700 rpm
